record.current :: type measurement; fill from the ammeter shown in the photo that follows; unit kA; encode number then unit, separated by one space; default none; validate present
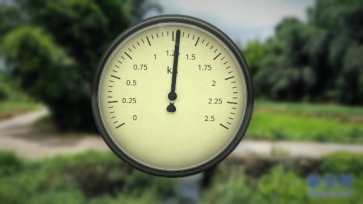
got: 1.3 kA
